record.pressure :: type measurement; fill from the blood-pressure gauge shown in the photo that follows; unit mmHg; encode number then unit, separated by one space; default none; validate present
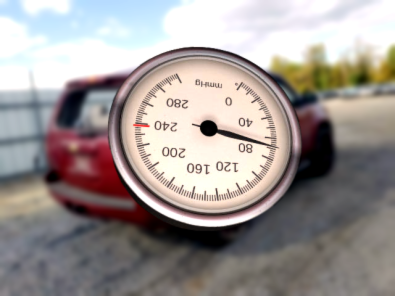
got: 70 mmHg
